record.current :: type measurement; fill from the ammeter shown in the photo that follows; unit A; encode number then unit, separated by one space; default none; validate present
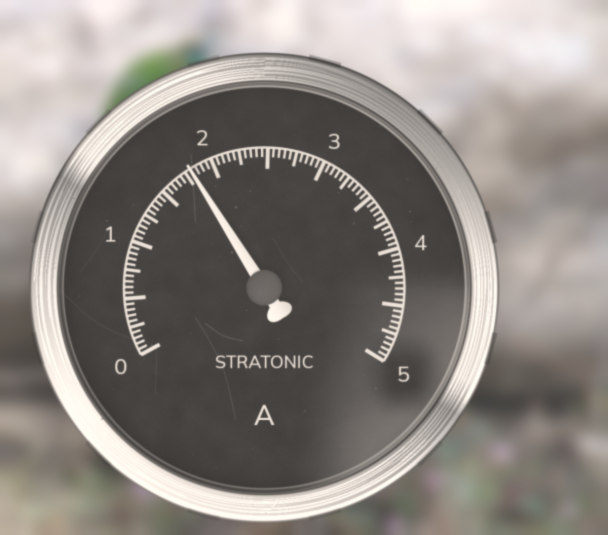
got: 1.8 A
